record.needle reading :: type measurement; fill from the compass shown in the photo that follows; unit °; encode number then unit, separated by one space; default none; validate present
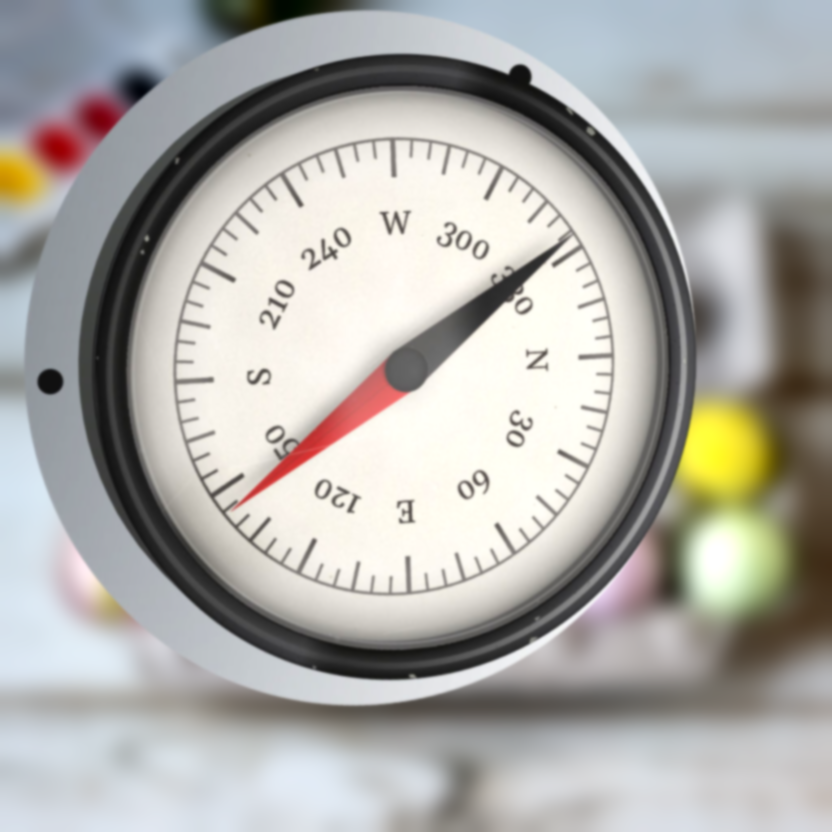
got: 145 °
